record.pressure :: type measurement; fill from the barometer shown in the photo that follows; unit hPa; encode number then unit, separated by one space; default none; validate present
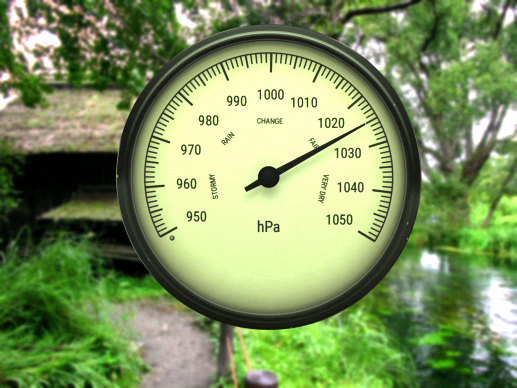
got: 1025 hPa
